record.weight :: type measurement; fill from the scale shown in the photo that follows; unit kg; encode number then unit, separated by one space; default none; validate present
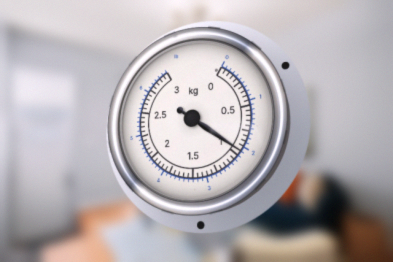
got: 0.95 kg
